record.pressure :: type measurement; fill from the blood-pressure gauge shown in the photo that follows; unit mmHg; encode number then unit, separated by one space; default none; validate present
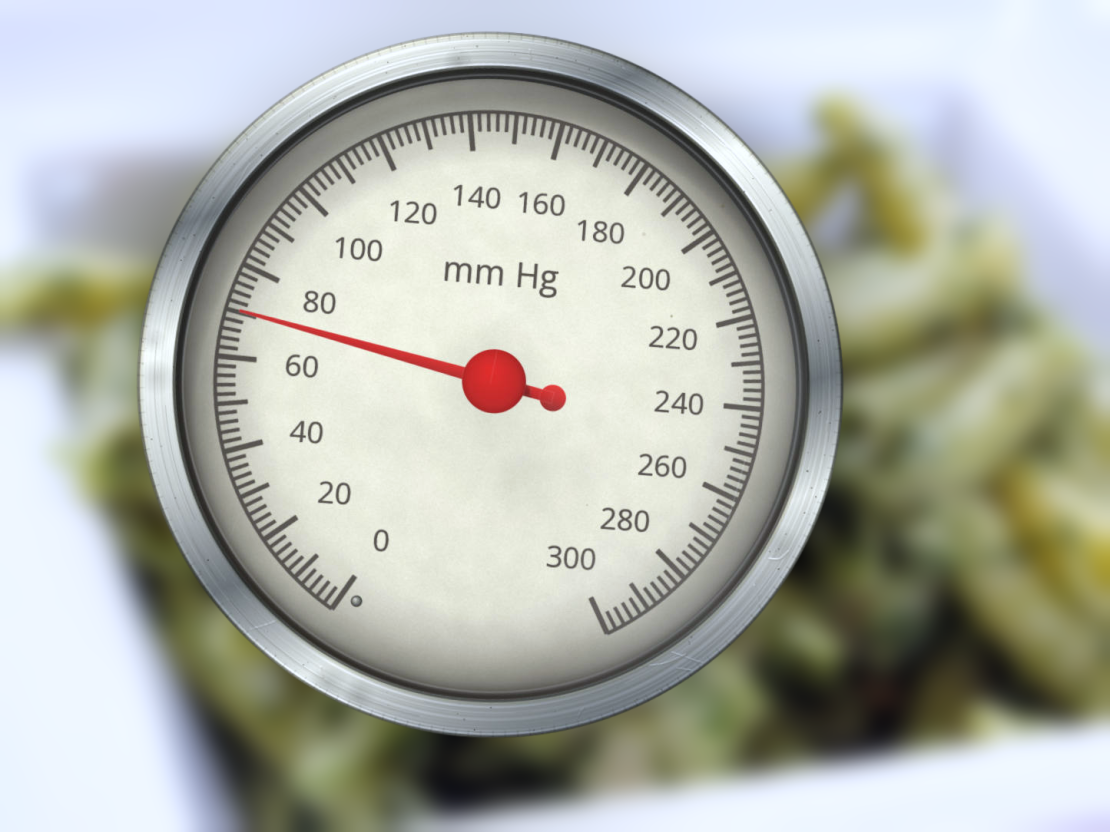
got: 70 mmHg
